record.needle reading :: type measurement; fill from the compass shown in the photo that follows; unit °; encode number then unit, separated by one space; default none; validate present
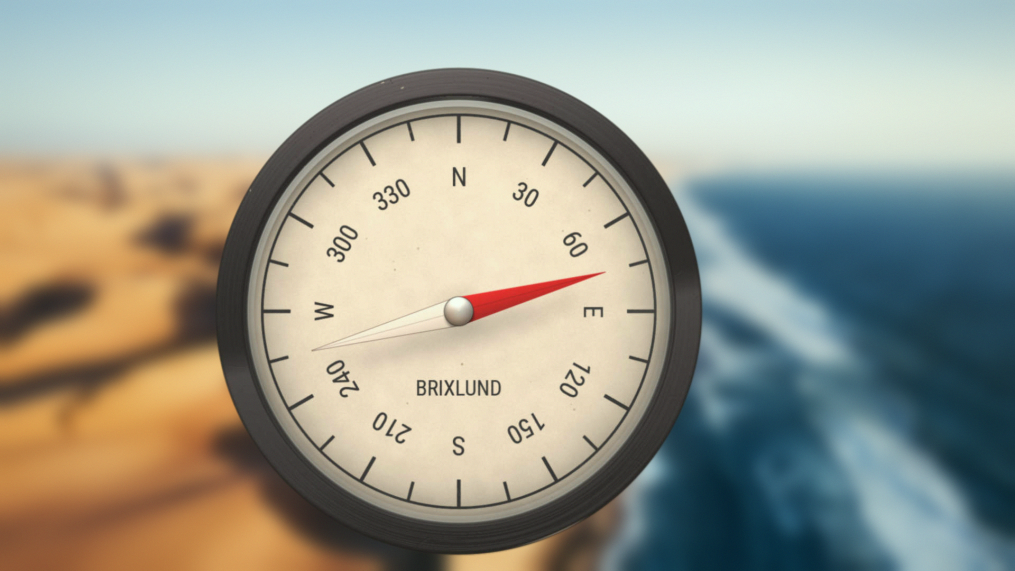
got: 75 °
